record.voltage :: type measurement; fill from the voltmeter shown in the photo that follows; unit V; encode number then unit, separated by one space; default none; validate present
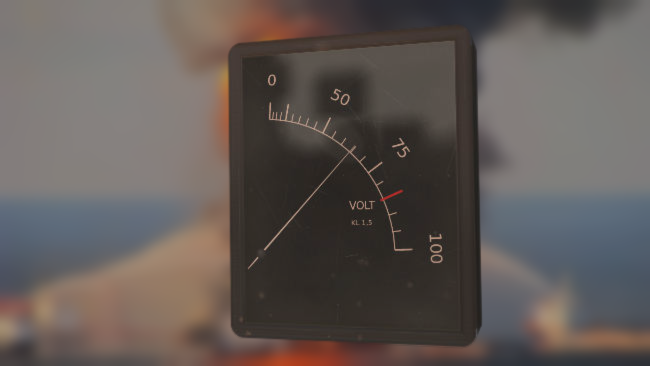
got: 65 V
